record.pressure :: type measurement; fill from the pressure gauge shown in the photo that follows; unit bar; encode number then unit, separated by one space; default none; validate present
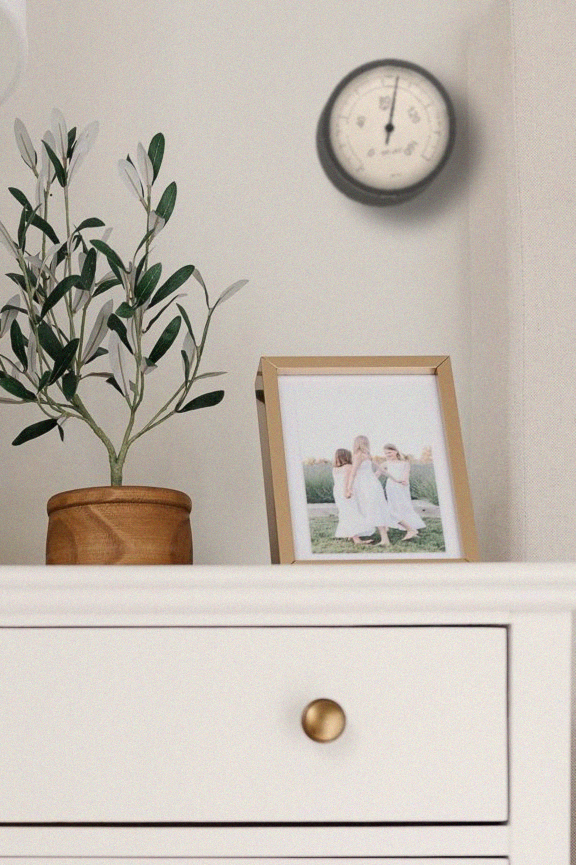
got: 90 bar
